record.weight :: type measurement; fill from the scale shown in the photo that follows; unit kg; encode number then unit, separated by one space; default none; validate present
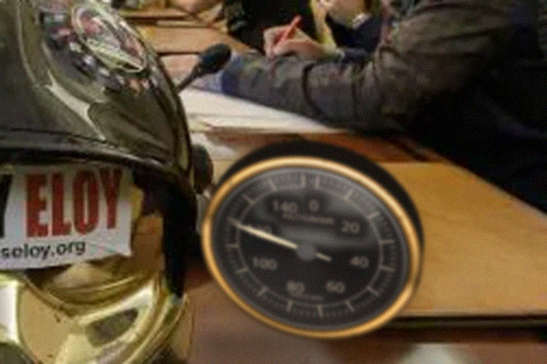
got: 120 kg
